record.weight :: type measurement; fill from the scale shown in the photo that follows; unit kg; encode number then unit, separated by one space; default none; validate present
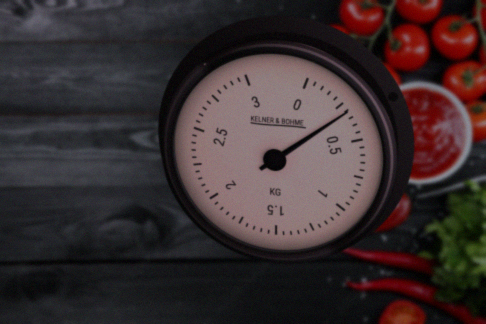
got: 0.3 kg
